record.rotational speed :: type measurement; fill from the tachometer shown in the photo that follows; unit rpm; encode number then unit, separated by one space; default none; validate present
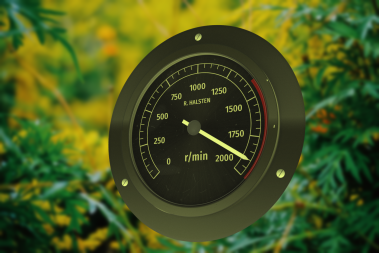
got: 1900 rpm
